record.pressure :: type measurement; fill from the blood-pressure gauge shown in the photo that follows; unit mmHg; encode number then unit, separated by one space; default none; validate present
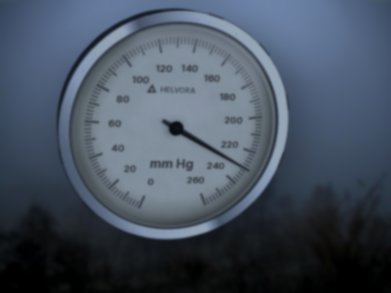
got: 230 mmHg
